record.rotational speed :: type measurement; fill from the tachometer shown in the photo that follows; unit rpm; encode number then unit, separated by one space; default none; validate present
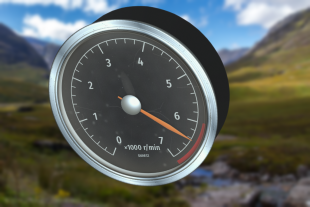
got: 6400 rpm
